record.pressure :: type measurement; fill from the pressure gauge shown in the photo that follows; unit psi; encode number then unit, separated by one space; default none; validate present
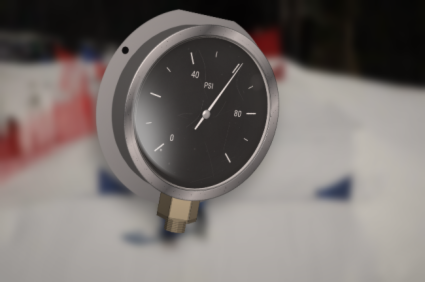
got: 60 psi
